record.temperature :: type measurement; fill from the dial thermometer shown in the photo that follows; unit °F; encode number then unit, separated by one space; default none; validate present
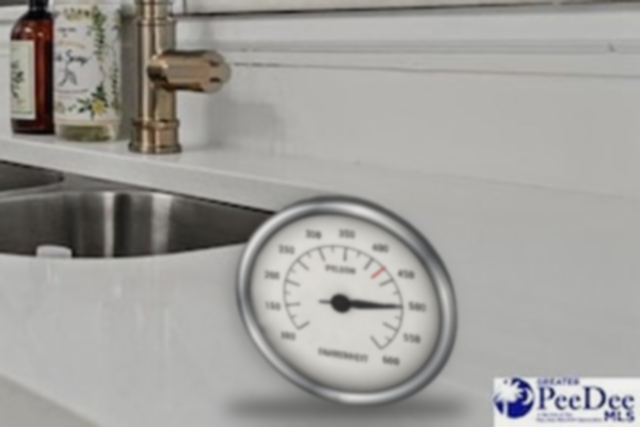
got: 500 °F
